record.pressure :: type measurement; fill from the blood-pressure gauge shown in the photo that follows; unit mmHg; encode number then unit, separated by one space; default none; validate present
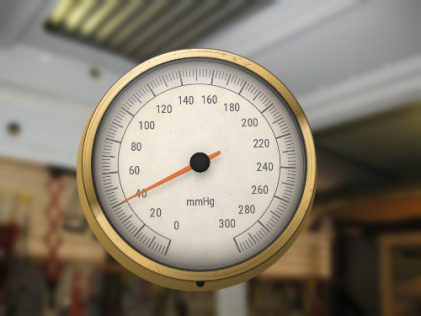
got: 40 mmHg
